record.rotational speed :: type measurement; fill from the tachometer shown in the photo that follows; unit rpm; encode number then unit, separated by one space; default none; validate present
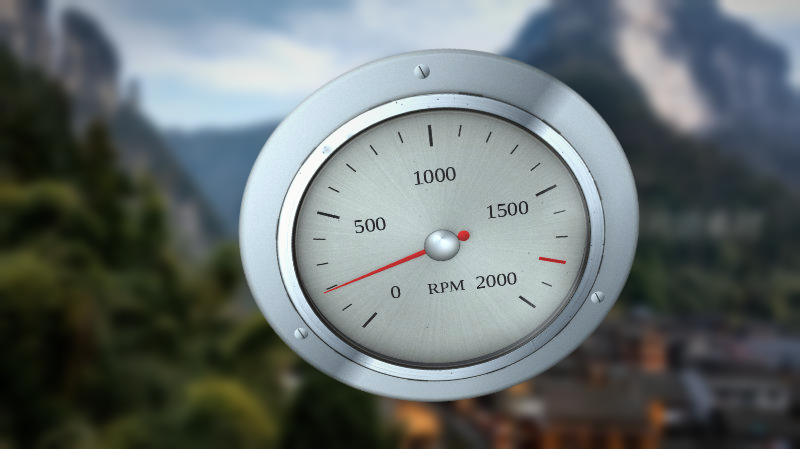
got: 200 rpm
